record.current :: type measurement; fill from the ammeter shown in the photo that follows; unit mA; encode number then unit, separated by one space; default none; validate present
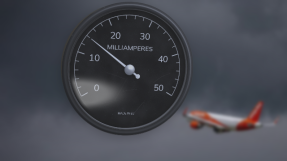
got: 14 mA
